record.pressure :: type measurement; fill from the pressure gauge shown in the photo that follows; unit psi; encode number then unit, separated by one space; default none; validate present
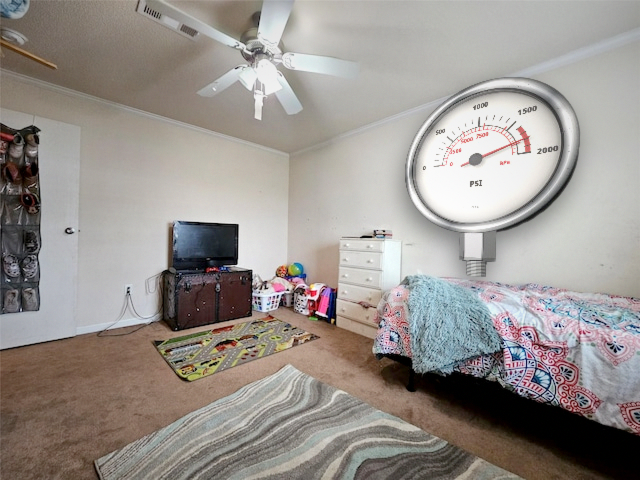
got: 1800 psi
